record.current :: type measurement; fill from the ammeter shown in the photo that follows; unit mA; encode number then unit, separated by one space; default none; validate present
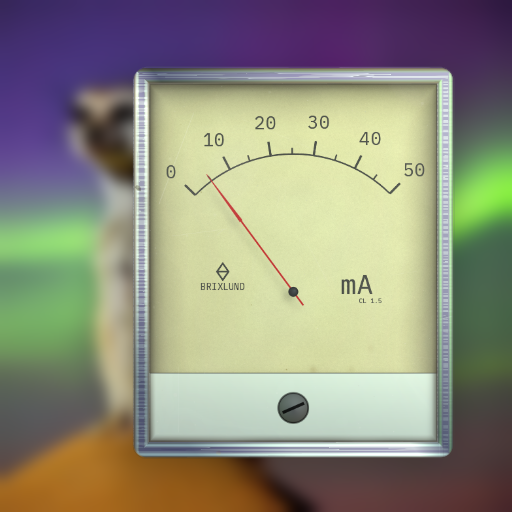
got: 5 mA
